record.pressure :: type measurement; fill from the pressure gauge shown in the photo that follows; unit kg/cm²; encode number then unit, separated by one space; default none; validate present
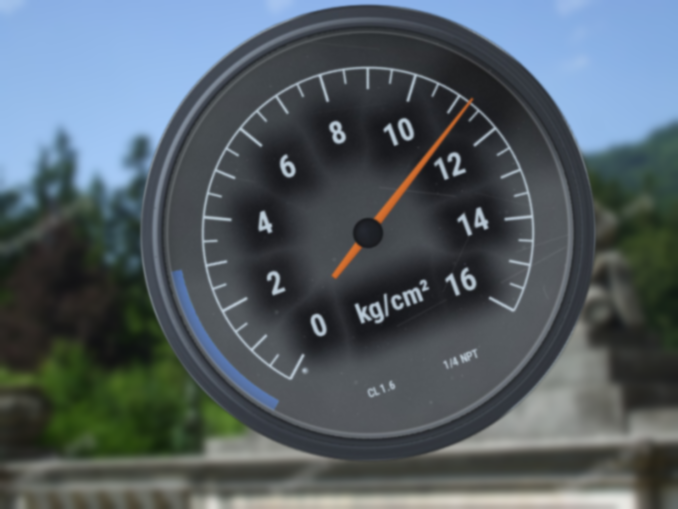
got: 11.25 kg/cm²
